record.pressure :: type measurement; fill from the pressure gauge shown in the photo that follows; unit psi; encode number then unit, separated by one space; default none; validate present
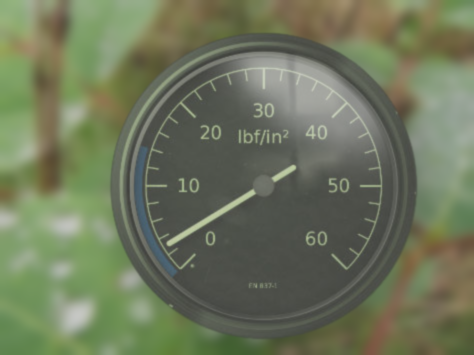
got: 3 psi
